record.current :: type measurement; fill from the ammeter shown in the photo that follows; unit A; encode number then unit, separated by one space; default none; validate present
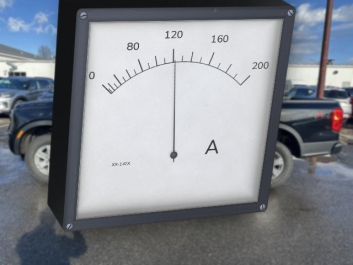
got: 120 A
